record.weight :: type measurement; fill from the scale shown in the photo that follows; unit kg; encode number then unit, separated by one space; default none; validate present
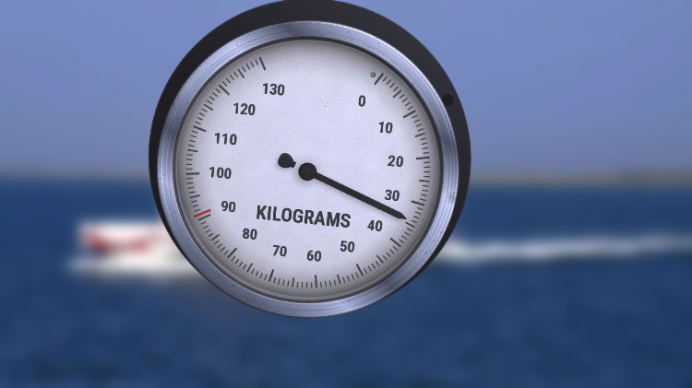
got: 34 kg
